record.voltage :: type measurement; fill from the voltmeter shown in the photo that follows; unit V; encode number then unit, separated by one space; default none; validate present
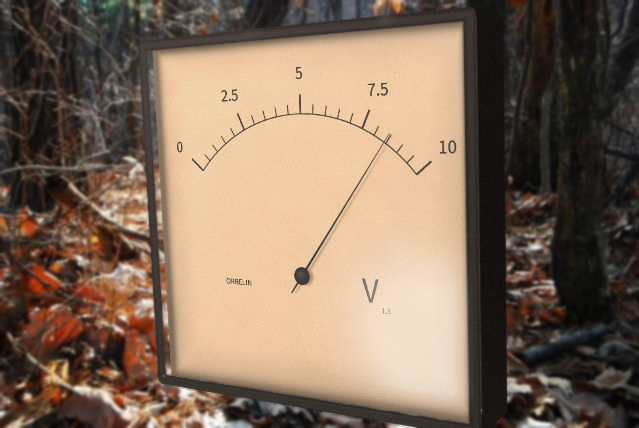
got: 8.5 V
